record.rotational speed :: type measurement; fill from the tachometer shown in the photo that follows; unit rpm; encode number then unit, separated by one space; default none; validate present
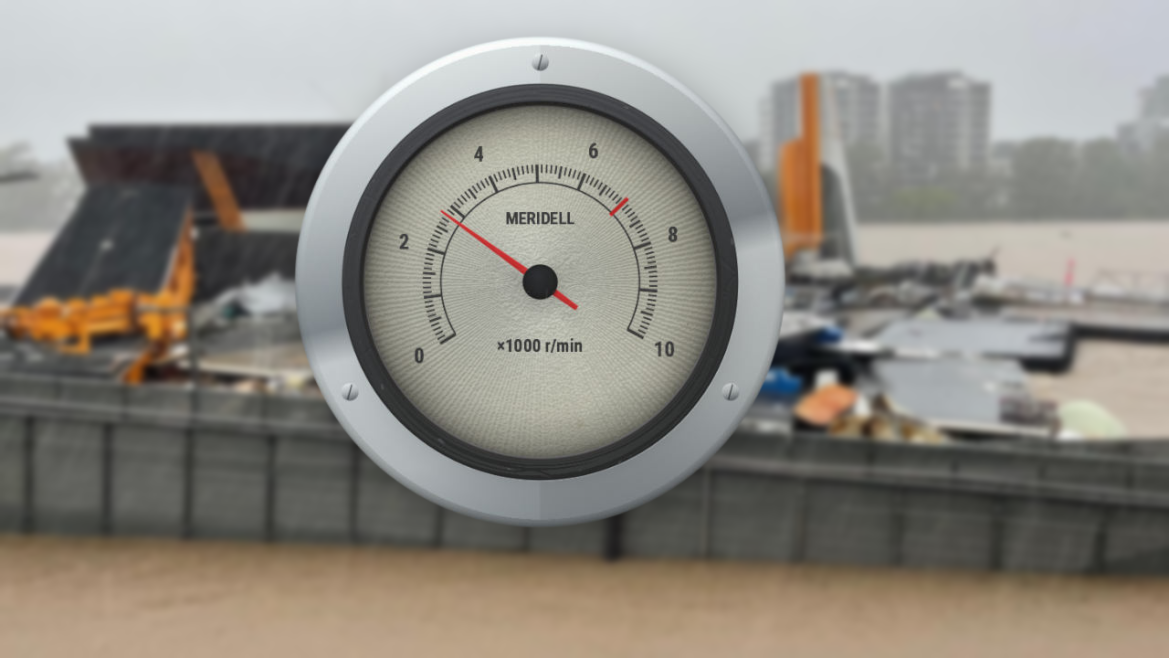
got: 2800 rpm
